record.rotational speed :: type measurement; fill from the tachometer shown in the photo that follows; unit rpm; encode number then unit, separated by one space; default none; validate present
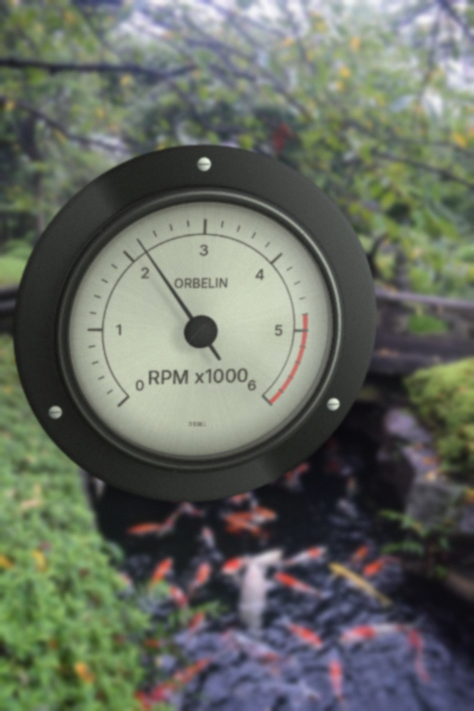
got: 2200 rpm
